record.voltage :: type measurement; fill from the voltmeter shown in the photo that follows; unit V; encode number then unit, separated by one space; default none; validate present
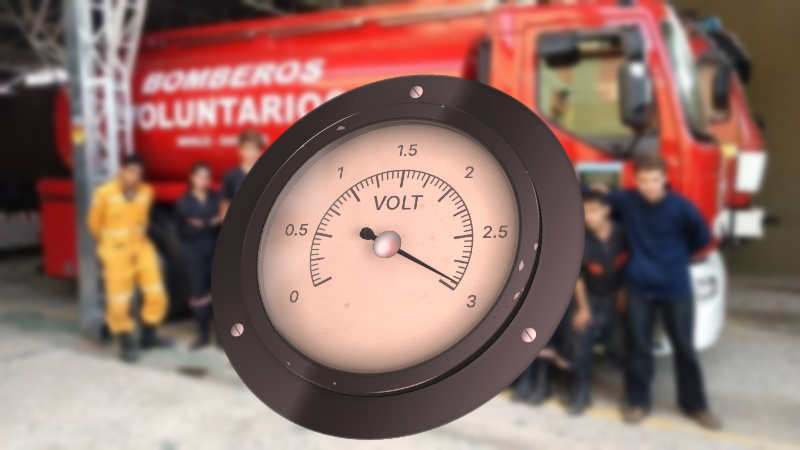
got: 2.95 V
